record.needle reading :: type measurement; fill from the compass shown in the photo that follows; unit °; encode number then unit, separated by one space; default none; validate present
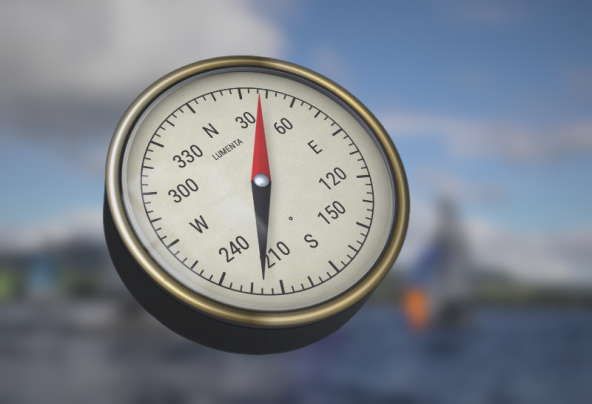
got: 40 °
